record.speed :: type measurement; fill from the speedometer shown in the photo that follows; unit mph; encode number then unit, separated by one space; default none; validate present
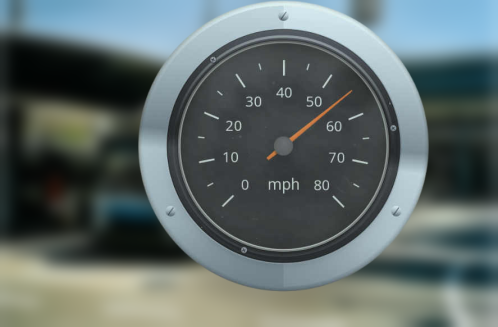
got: 55 mph
